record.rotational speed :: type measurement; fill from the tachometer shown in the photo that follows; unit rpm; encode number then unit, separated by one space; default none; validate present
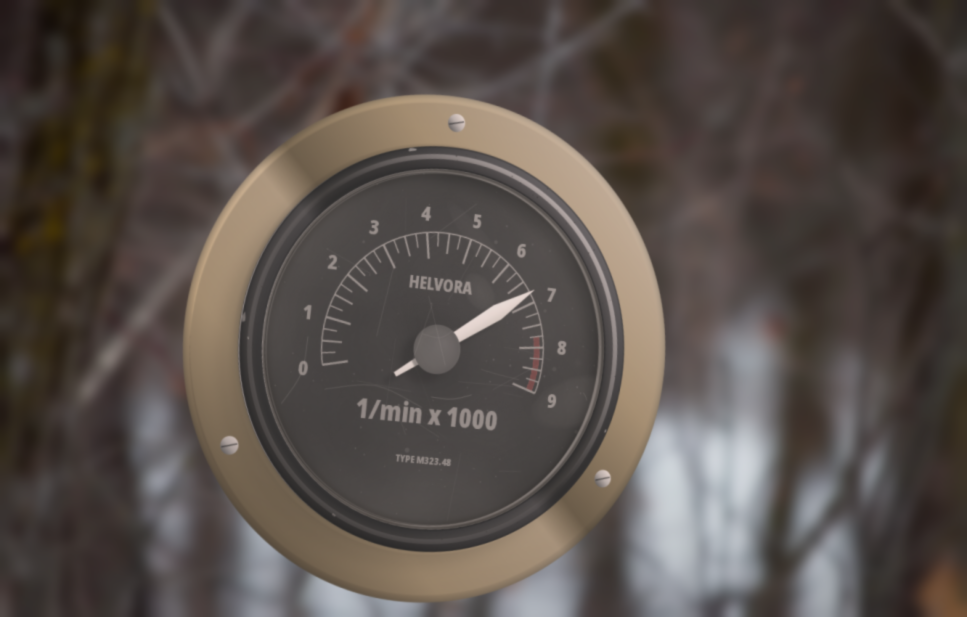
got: 6750 rpm
